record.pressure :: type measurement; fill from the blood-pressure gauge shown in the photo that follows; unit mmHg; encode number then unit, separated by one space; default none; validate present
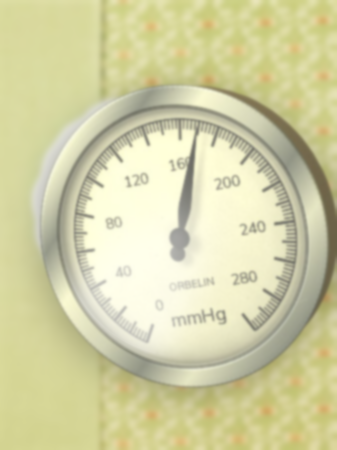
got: 170 mmHg
